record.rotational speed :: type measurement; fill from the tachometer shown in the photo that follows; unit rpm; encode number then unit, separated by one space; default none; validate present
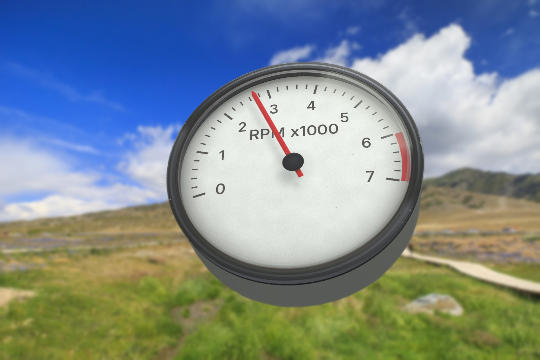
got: 2700 rpm
